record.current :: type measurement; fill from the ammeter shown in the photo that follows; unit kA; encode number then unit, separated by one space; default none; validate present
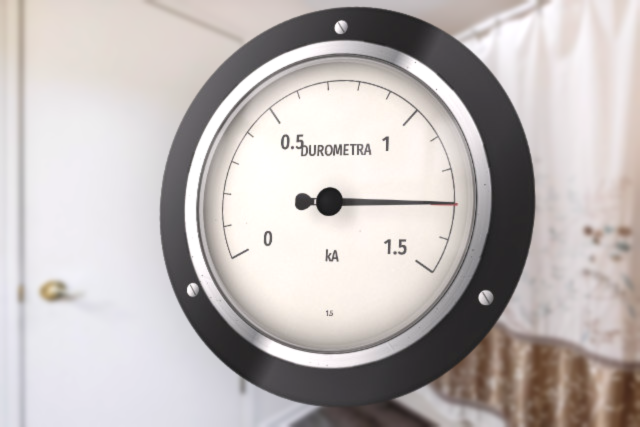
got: 1.3 kA
